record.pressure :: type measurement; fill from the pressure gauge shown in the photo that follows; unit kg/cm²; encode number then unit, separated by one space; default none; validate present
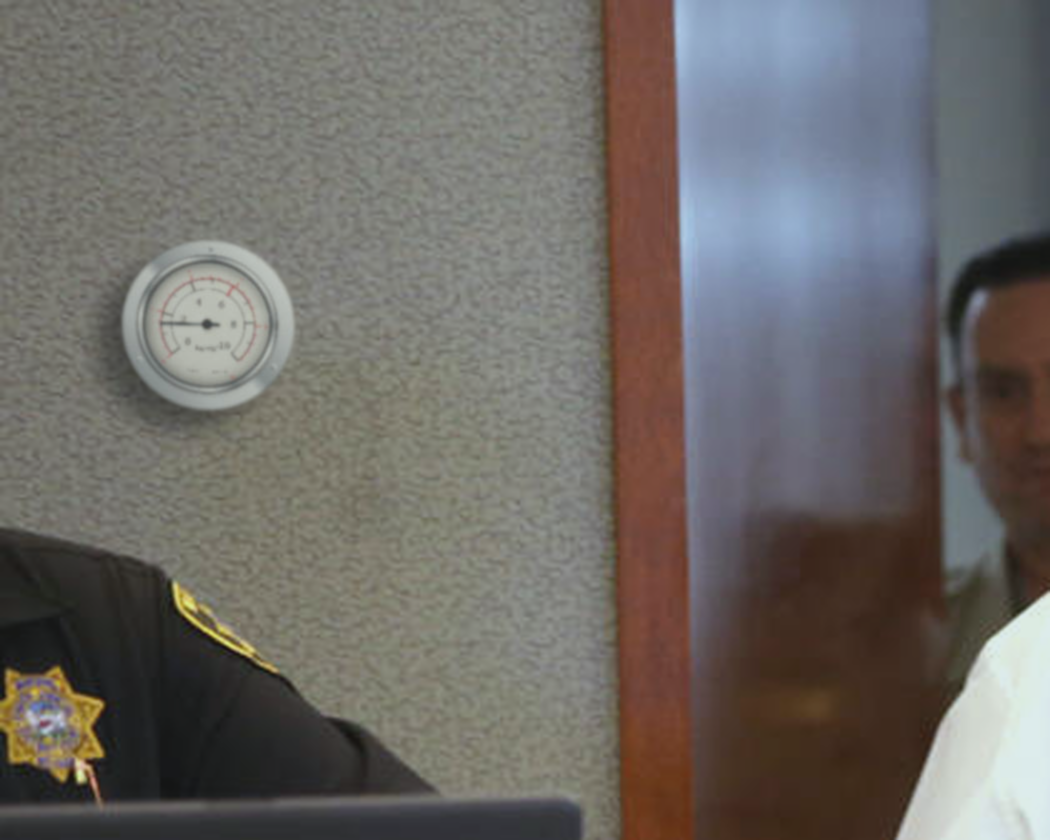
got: 1.5 kg/cm²
